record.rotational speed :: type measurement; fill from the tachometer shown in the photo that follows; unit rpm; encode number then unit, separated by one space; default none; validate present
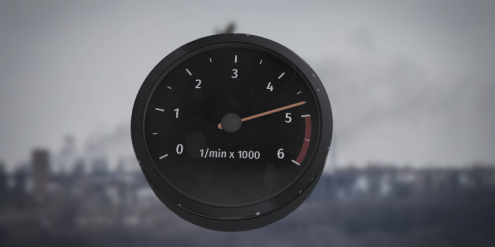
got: 4750 rpm
